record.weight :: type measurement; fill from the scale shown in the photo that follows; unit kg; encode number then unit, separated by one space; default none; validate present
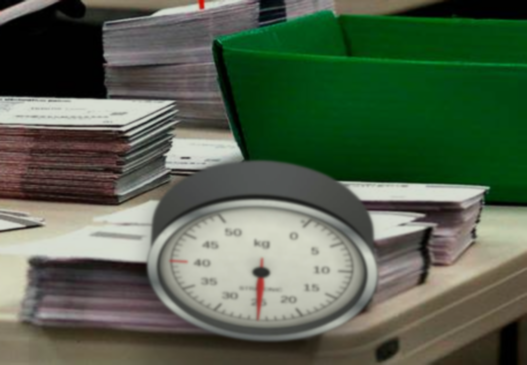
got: 25 kg
